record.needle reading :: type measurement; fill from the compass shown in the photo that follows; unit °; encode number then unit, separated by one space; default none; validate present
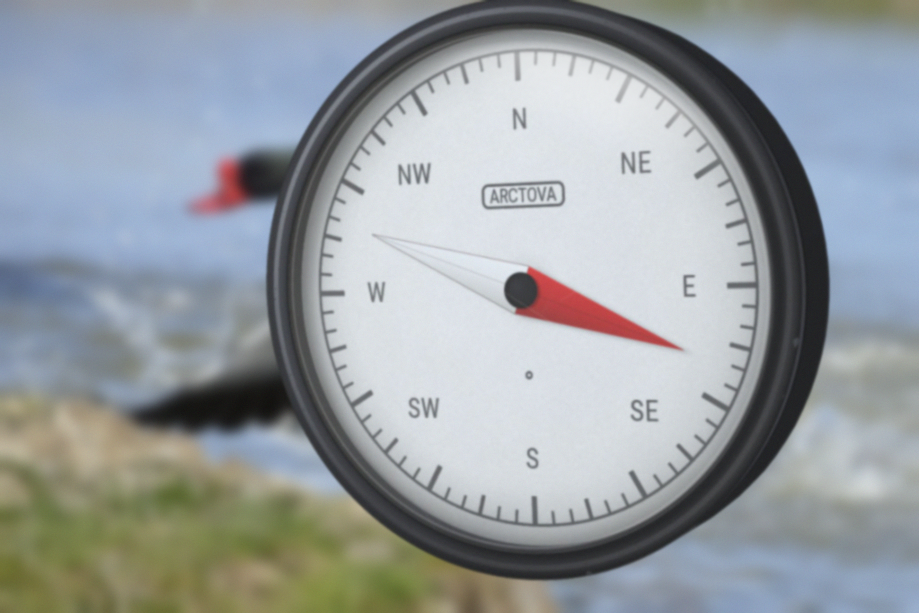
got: 110 °
